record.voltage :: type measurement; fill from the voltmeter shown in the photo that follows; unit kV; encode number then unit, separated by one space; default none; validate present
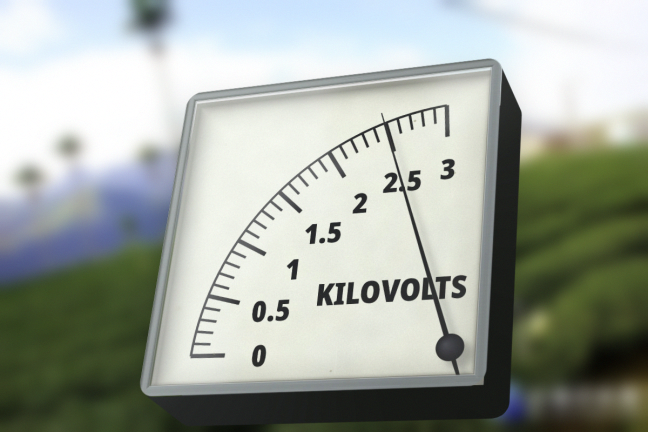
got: 2.5 kV
